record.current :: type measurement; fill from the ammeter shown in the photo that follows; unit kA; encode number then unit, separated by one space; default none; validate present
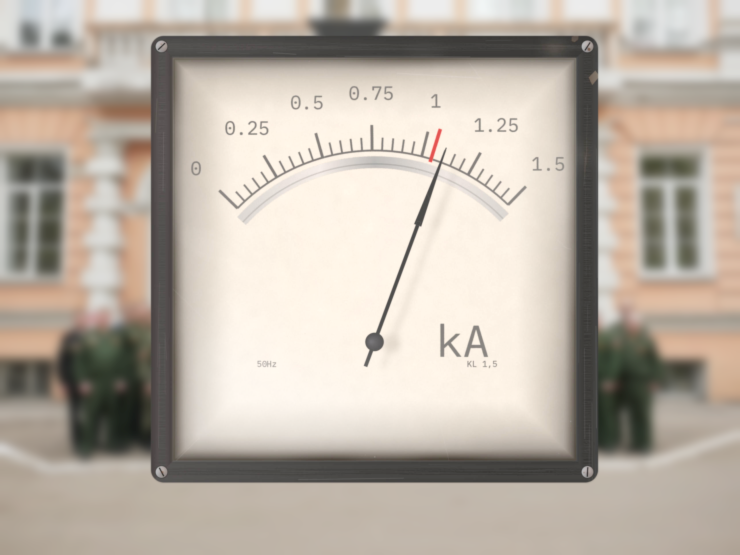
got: 1.1 kA
